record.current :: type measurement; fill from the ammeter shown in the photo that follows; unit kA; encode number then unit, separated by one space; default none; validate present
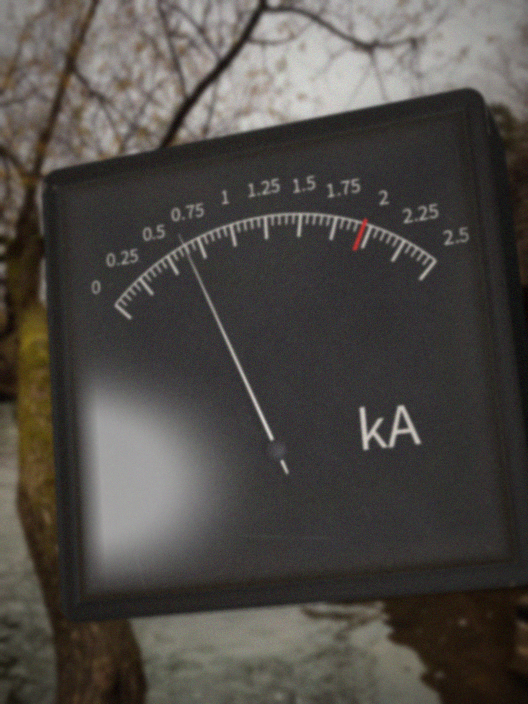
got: 0.65 kA
